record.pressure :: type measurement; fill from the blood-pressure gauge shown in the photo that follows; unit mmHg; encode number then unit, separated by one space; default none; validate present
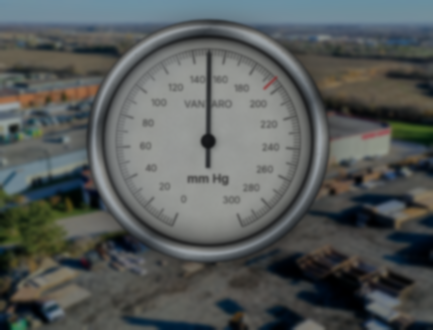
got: 150 mmHg
